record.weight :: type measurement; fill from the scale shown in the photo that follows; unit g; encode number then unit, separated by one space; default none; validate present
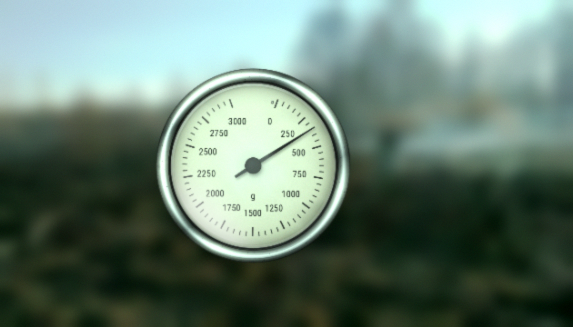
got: 350 g
